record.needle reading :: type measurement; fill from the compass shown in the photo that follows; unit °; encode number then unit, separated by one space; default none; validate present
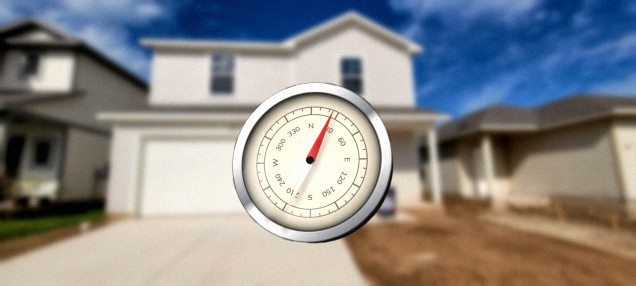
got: 25 °
